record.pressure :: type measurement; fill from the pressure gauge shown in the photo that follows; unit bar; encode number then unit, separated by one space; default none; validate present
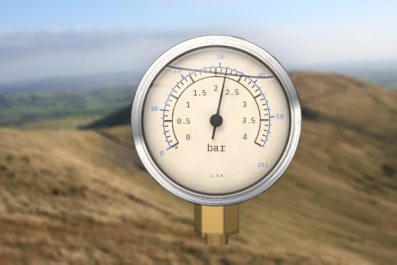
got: 2.2 bar
